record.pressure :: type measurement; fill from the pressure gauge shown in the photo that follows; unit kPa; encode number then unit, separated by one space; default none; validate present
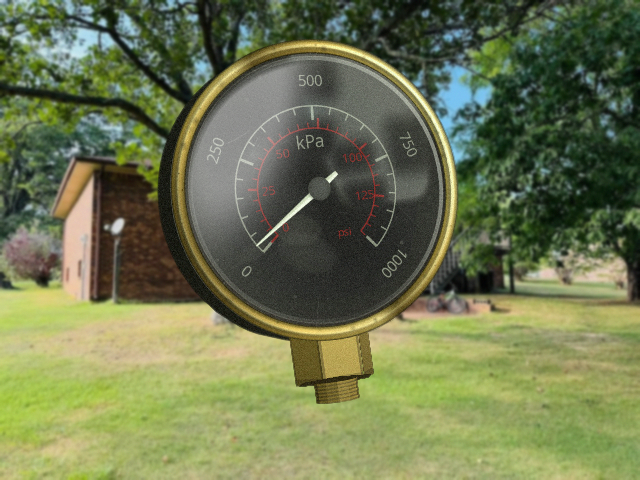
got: 25 kPa
